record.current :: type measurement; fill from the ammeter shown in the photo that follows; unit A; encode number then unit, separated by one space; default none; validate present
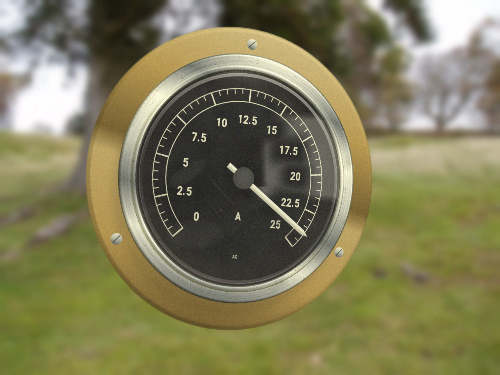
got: 24 A
